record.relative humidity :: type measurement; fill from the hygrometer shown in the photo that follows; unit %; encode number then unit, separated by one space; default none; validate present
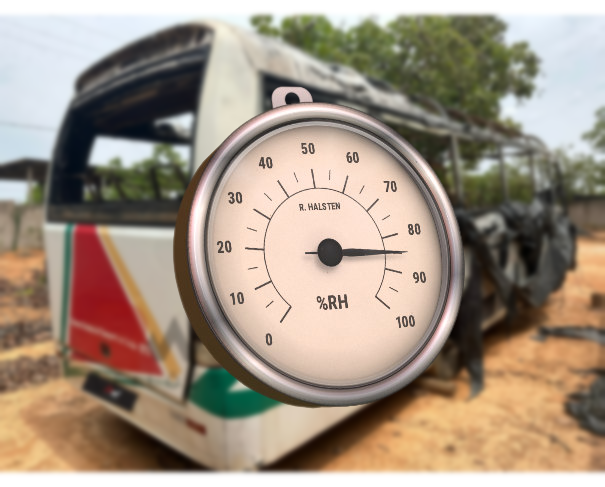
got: 85 %
